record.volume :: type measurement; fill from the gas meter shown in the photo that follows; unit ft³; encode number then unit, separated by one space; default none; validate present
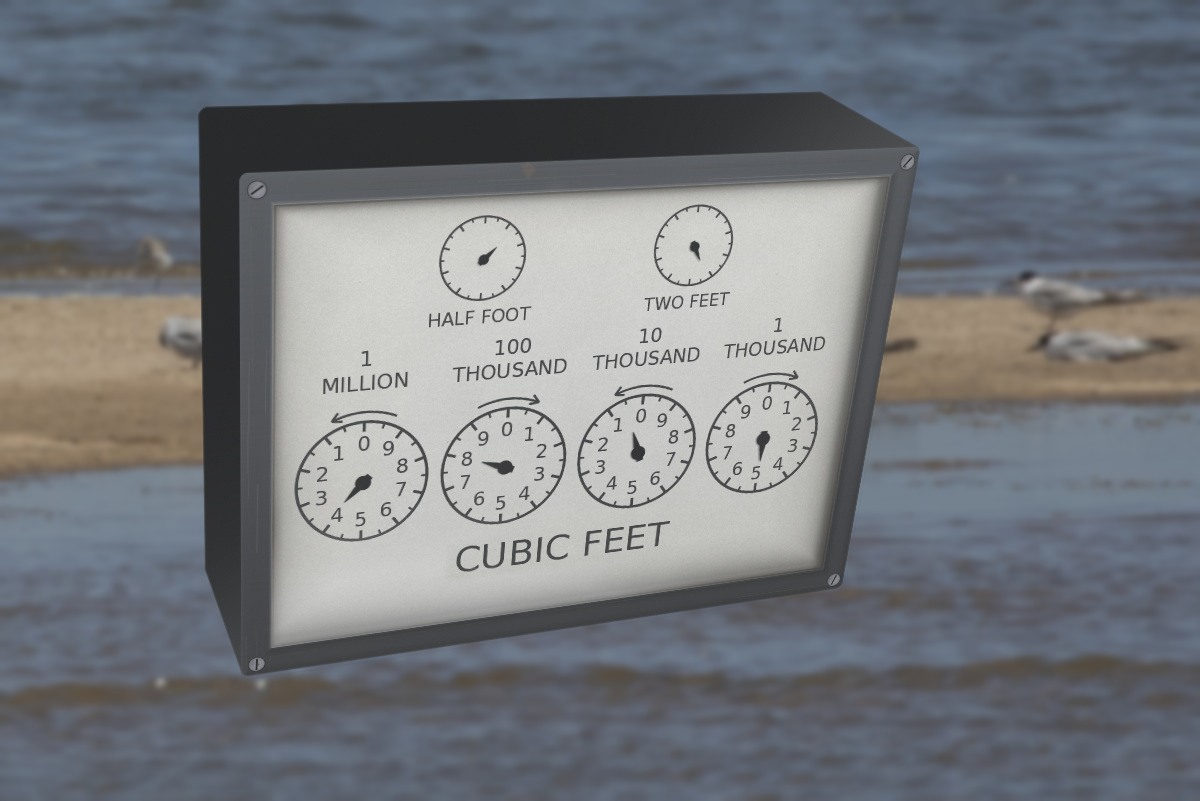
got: 380500 ft³
